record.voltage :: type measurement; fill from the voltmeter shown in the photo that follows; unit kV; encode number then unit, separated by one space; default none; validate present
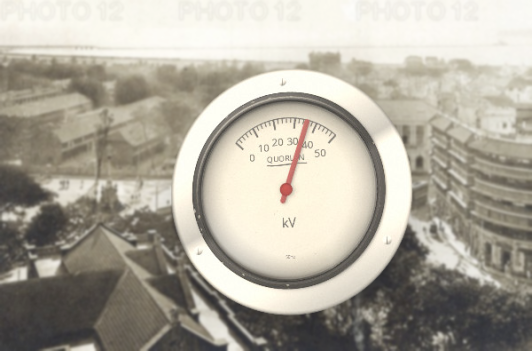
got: 36 kV
